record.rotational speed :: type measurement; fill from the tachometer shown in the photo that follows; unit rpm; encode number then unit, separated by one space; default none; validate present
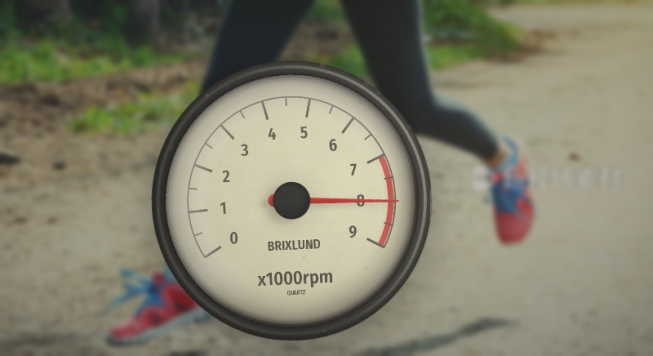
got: 8000 rpm
